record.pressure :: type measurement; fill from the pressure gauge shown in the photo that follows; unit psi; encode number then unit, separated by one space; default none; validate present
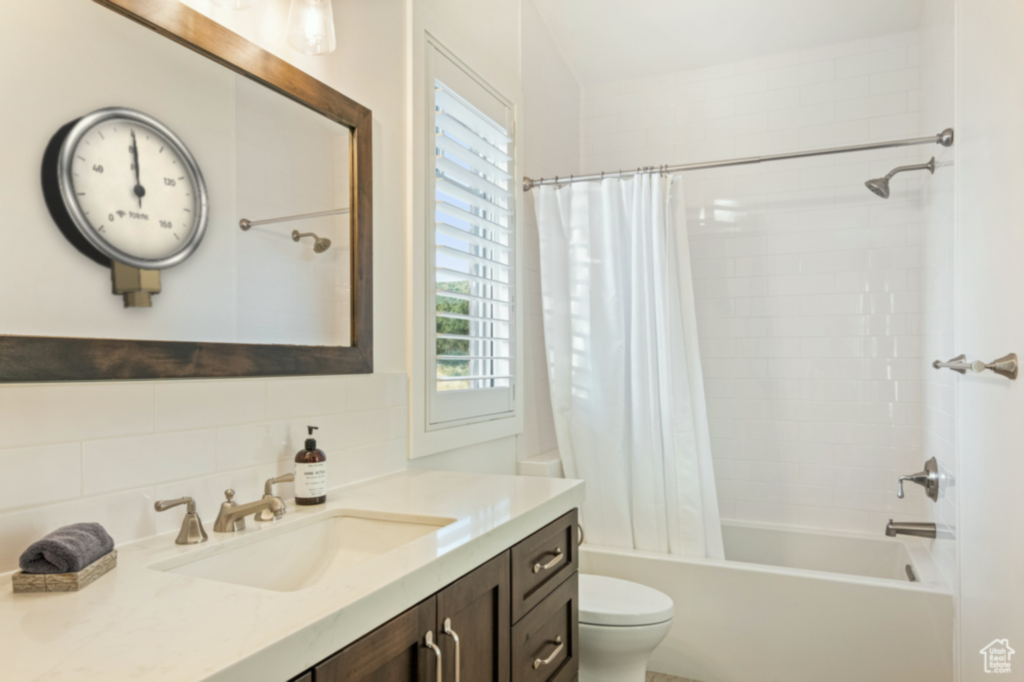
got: 80 psi
